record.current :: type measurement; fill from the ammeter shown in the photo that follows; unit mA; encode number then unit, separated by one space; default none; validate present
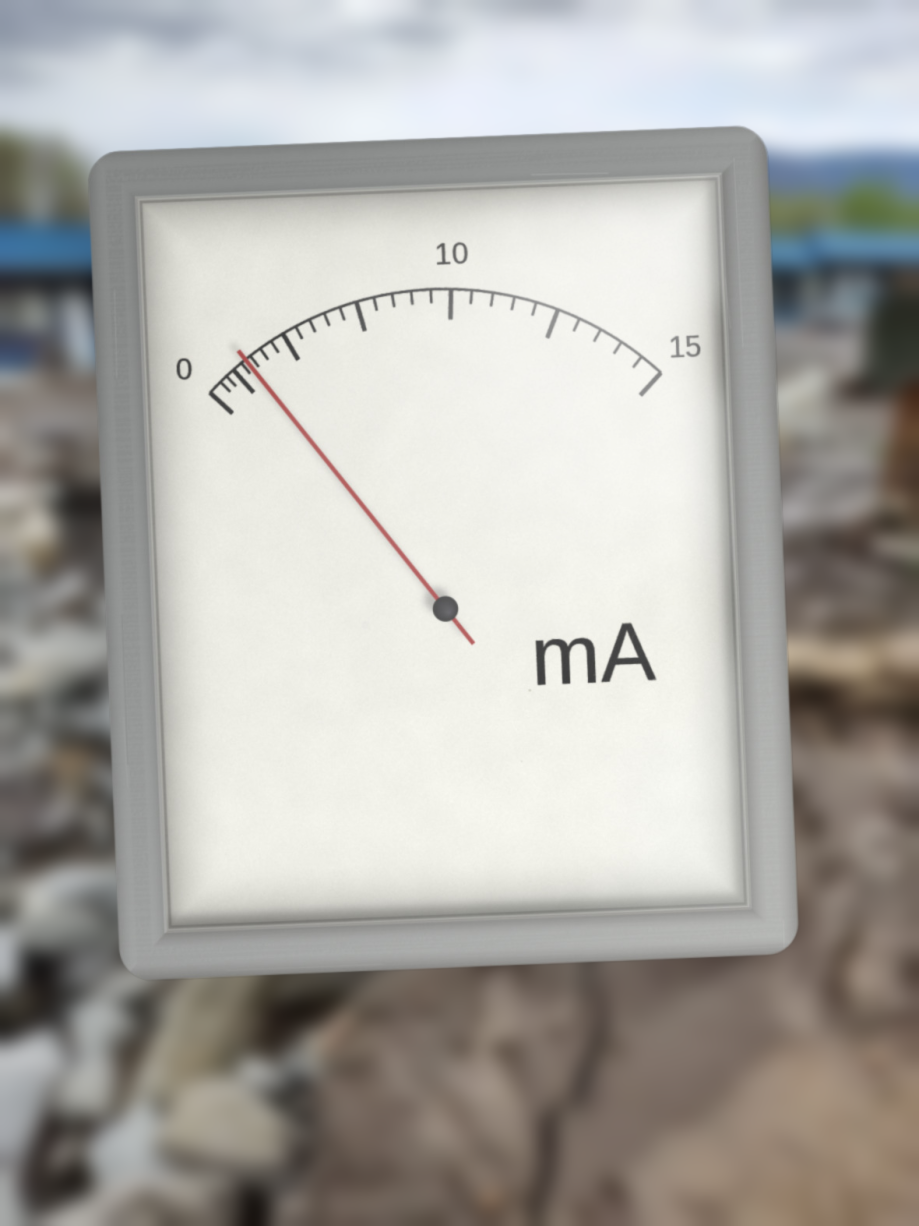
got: 3.25 mA
